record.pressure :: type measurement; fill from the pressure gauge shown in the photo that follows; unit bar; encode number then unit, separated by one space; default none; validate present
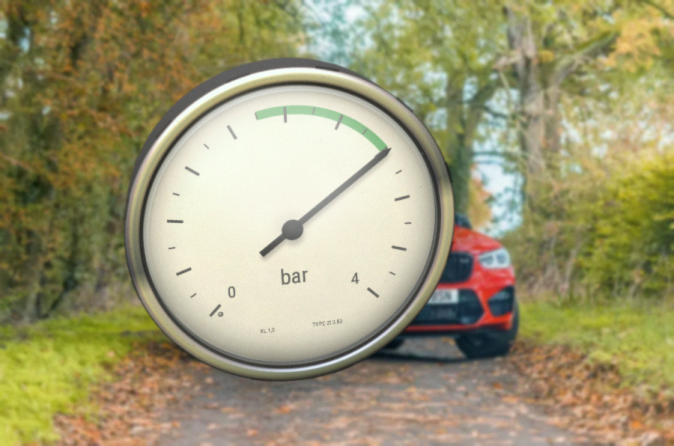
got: 2.8 bar
